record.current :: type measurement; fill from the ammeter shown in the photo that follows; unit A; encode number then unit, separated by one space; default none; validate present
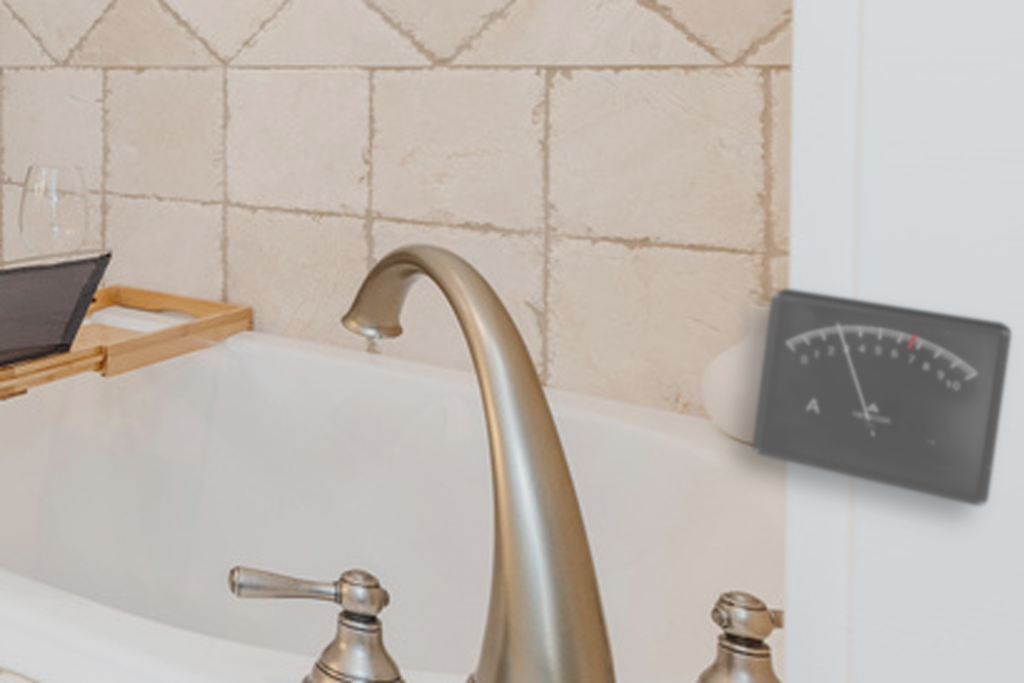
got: 3 A
